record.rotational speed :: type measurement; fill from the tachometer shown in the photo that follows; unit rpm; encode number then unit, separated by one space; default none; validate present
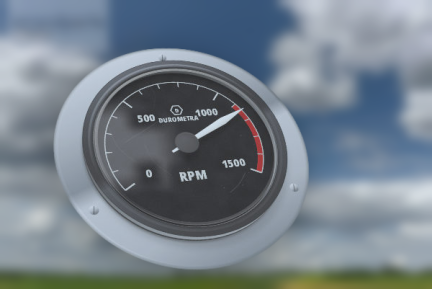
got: 1150 rpm
